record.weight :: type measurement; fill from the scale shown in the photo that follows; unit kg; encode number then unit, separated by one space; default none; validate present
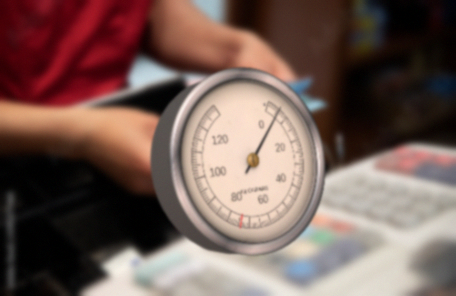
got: 5 kg
